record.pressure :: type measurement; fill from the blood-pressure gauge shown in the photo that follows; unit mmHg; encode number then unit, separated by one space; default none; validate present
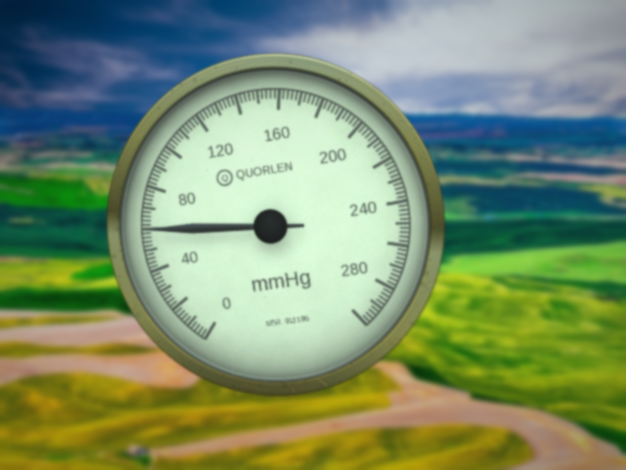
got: 60 mmHg
